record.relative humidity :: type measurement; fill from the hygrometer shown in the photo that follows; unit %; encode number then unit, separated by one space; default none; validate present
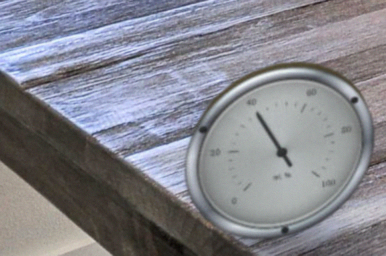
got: 40 %
